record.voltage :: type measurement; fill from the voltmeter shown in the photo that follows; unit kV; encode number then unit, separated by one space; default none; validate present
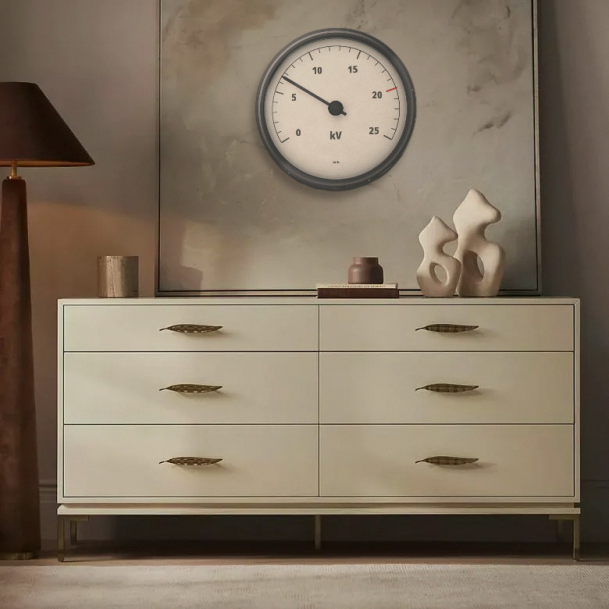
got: 6.5 kV
